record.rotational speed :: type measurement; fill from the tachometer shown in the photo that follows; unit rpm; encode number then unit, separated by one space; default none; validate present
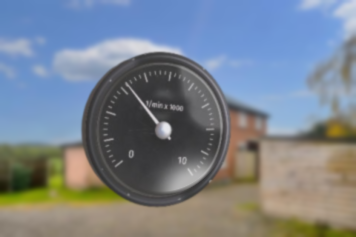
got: 3200 rpm
